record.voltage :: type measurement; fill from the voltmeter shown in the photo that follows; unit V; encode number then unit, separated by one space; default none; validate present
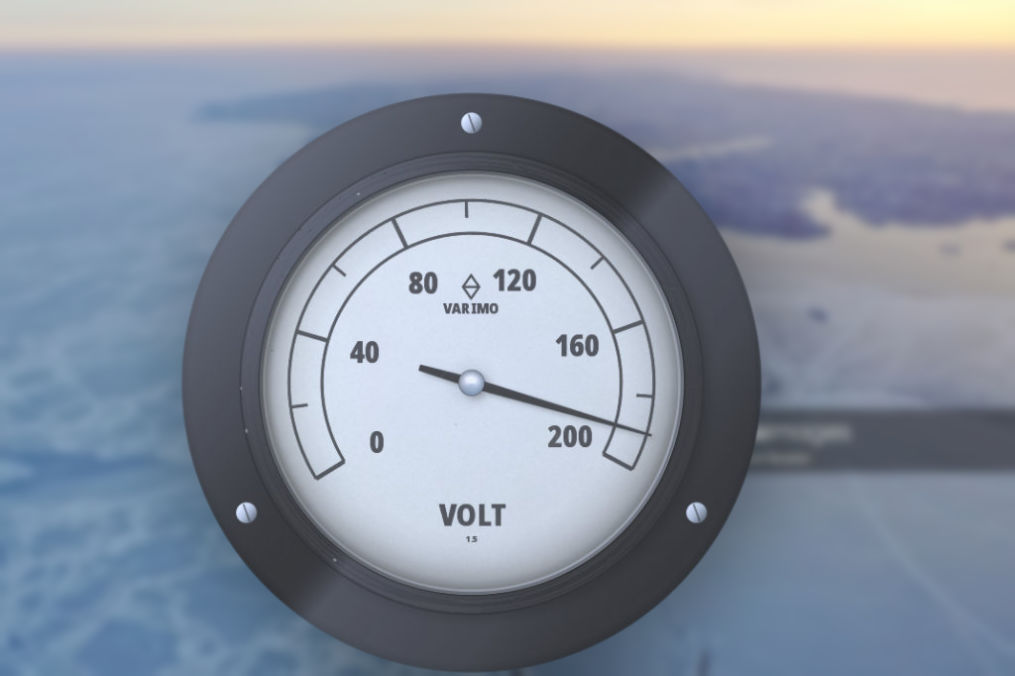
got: 190 V
